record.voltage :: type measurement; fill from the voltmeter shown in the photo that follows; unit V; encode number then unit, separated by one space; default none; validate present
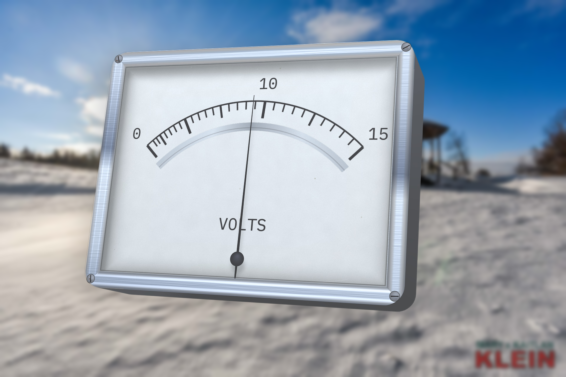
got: 9.5 V
